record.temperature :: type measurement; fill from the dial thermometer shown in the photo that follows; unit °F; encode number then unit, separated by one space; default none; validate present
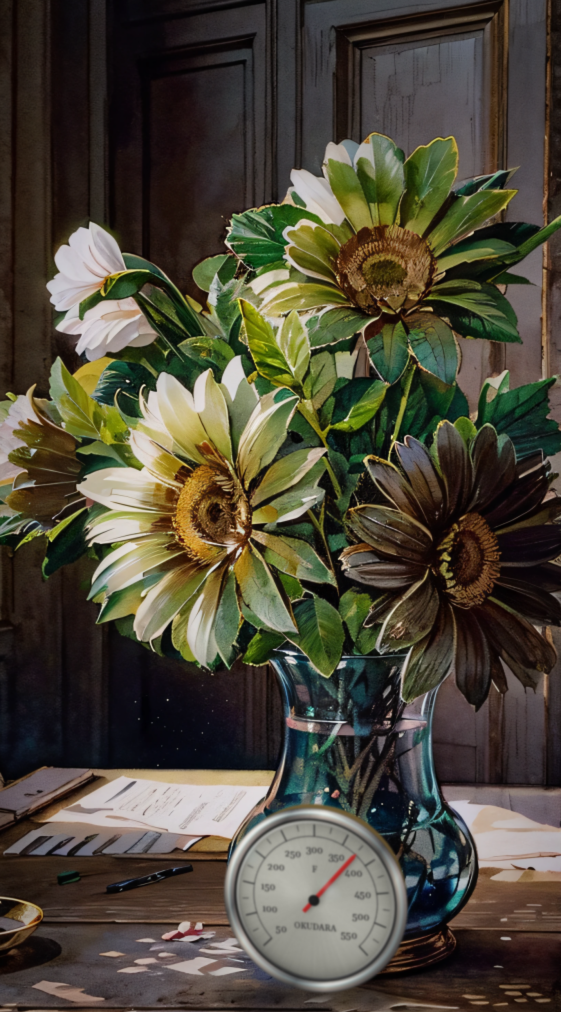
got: 375 °F
